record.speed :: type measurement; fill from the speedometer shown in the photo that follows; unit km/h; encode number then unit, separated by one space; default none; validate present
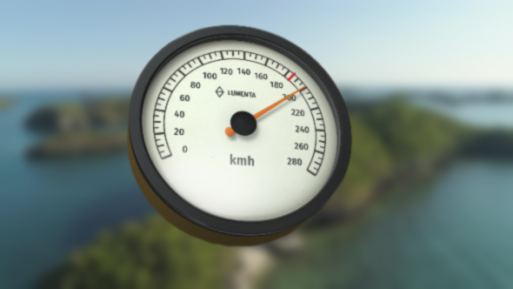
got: 200 km/h
